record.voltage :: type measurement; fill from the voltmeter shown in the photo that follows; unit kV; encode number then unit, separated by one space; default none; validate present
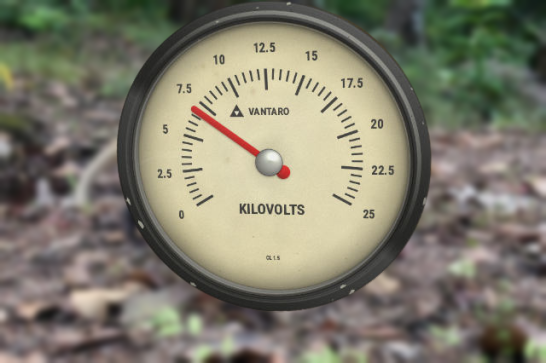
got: 7 kV
